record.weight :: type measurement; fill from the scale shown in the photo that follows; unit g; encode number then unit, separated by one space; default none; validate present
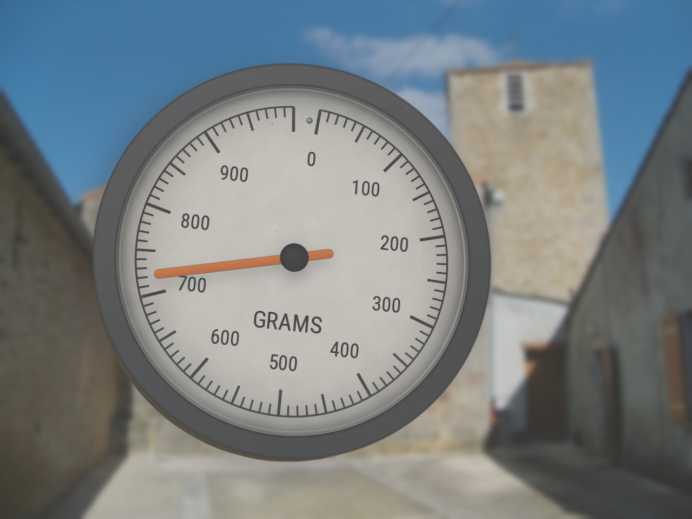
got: 720 g
